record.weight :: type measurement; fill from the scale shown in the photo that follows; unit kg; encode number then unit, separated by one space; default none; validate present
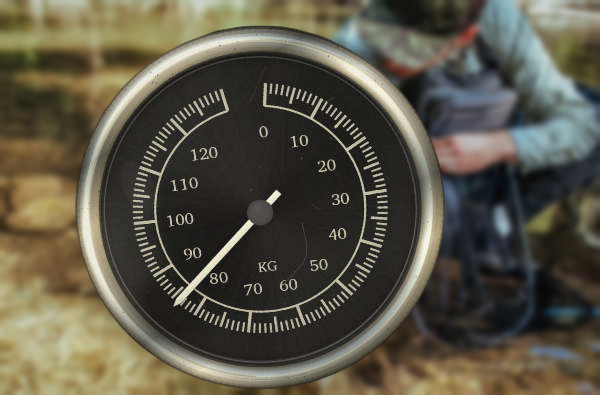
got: 84 kg
